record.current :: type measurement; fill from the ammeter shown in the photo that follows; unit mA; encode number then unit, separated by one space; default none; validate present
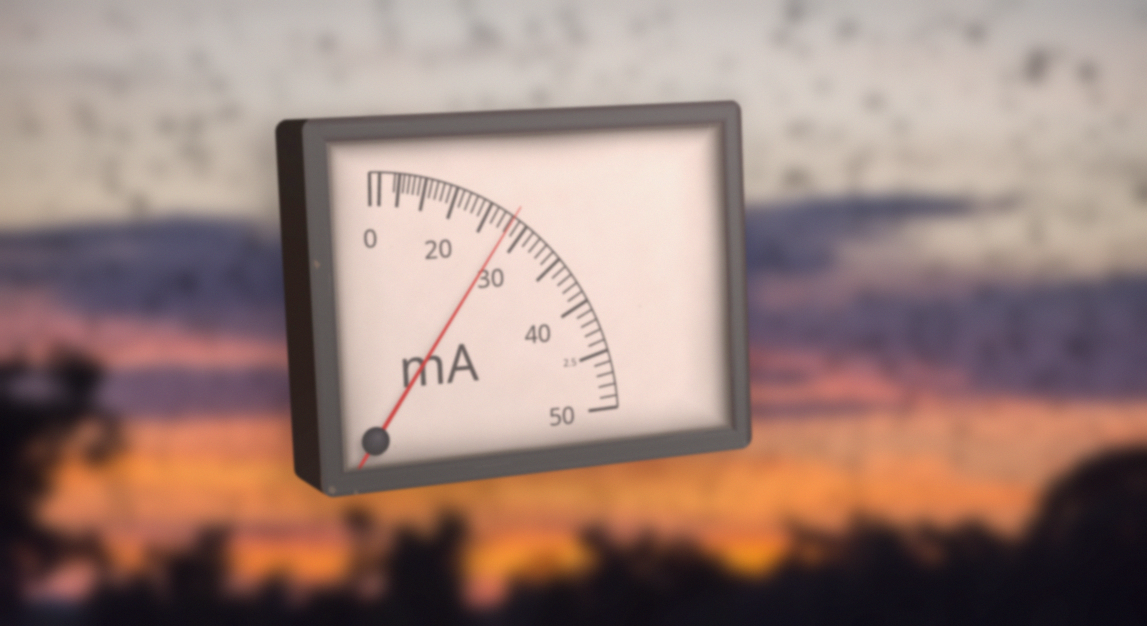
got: 28 mA
